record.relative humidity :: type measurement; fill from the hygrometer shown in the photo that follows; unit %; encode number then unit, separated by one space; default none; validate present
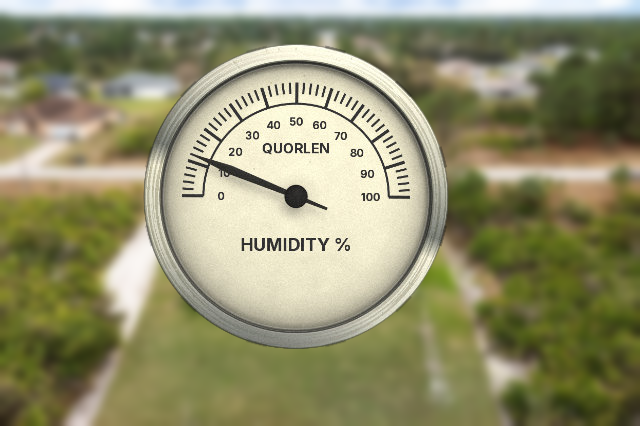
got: 12 %
